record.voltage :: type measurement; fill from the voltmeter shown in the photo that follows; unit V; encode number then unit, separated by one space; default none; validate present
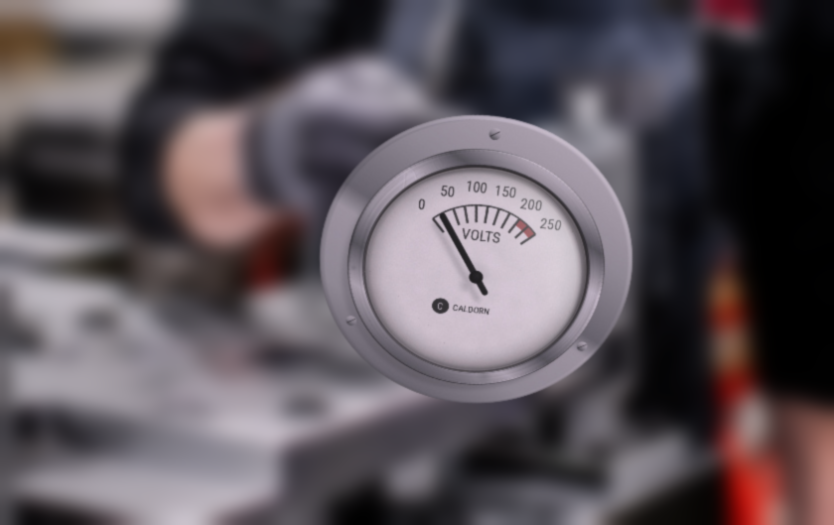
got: 25 V
